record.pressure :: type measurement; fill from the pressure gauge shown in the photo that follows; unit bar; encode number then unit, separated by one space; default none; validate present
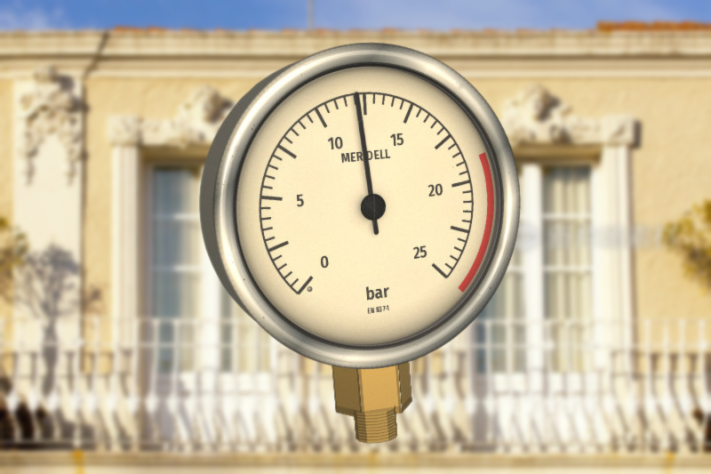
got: 12 bar
